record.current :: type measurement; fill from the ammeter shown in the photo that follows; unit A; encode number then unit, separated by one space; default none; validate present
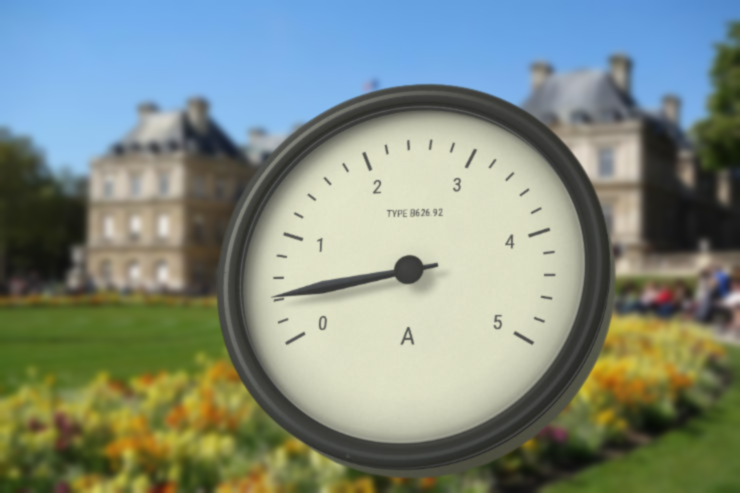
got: 0.4 A
